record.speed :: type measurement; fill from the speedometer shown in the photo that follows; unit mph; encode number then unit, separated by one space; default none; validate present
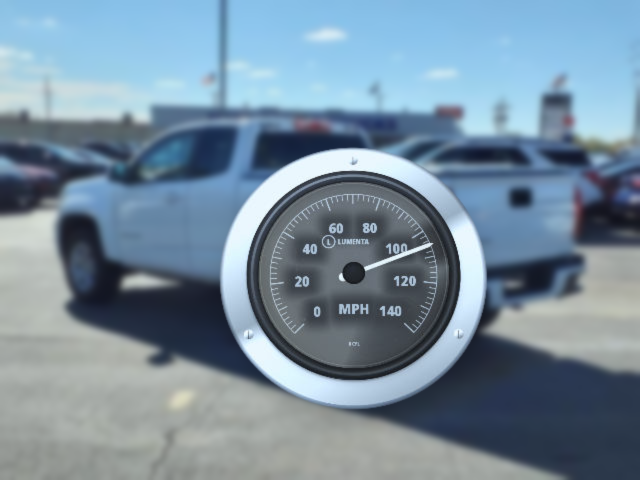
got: 106 mph
